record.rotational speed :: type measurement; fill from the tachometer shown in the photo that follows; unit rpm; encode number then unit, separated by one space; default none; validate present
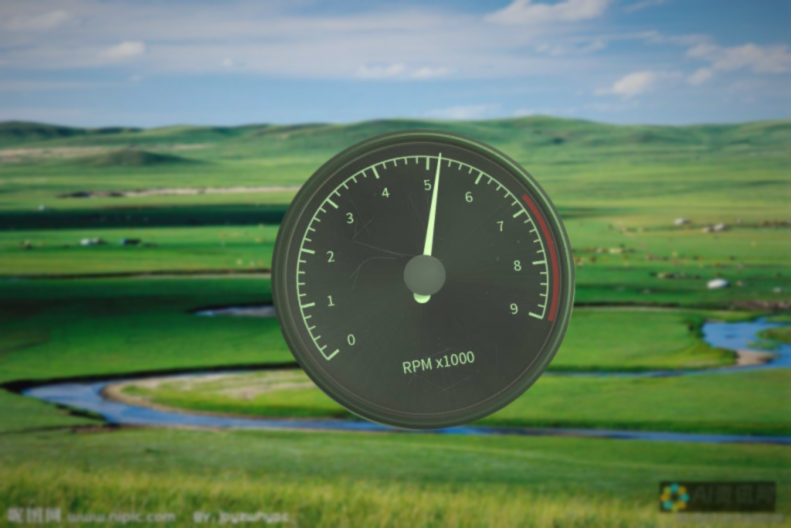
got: 5200 rpm
